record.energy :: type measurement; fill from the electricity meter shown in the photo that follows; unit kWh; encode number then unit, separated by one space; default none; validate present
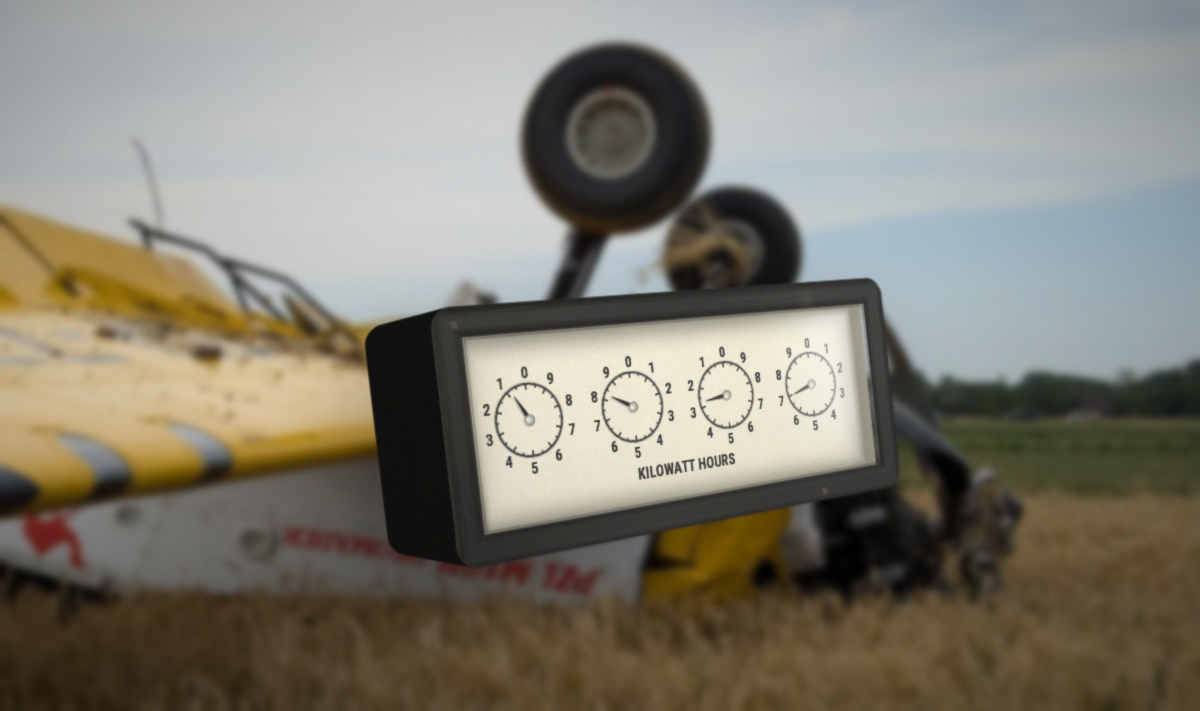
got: 827 kWh
